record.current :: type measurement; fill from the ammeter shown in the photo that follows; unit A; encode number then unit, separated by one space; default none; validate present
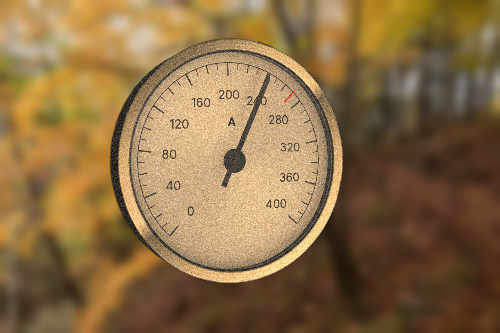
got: 240 A
